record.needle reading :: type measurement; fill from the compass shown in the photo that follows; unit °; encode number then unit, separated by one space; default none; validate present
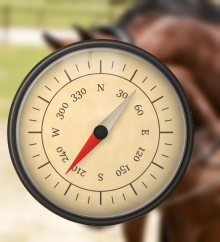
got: 220 °
